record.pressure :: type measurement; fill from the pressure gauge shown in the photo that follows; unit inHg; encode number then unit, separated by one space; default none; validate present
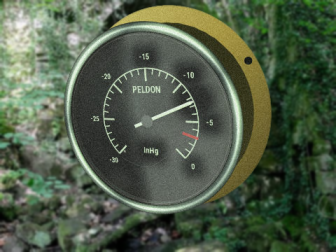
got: -7.5 inHg
